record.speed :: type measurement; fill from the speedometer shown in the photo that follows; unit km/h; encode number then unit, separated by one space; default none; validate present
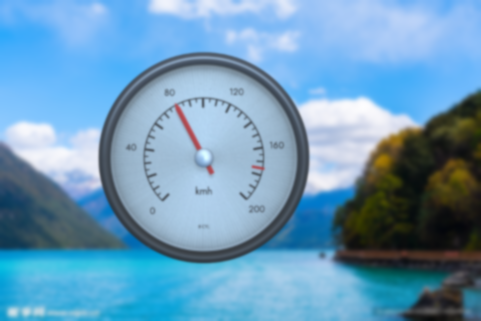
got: 80 km/h
